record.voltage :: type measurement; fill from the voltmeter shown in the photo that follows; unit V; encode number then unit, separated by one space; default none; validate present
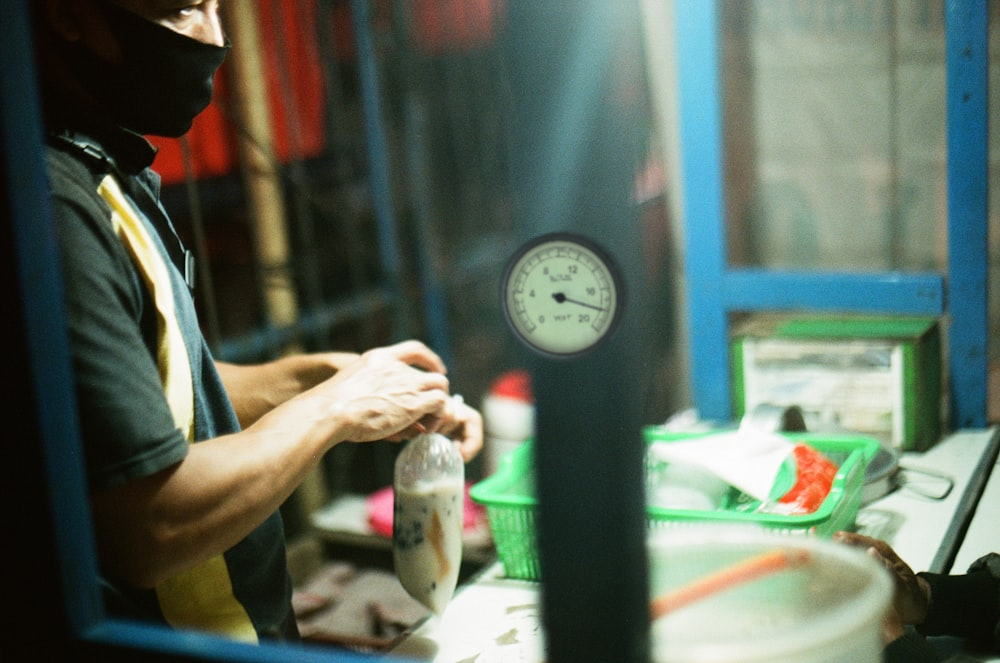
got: 18 V
